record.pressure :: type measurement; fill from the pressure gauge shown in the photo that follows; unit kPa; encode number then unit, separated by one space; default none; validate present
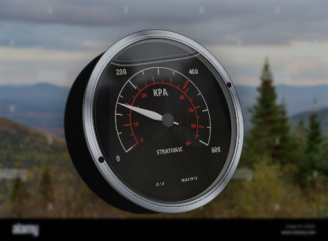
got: 125 kPa
